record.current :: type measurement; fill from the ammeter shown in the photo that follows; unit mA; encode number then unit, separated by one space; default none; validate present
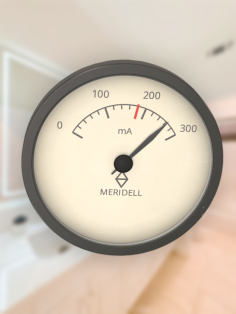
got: 260 mA
